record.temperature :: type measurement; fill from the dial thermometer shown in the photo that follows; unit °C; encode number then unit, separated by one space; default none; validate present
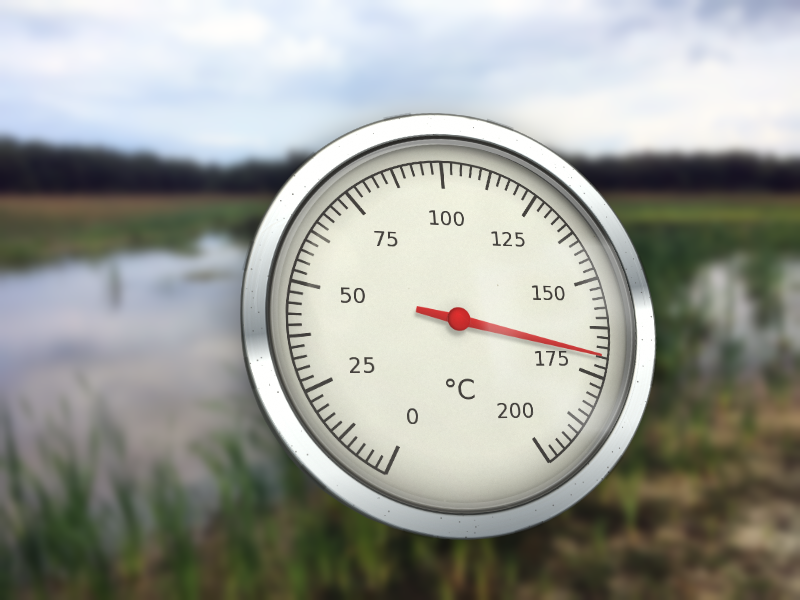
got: 170 °C
